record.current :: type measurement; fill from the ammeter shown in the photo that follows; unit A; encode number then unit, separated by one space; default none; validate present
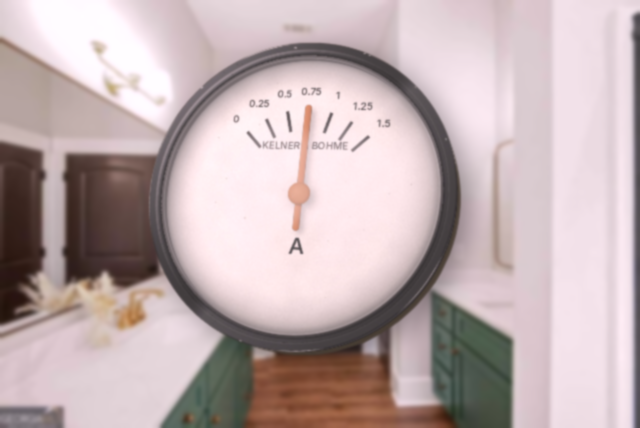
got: 0.75 A
